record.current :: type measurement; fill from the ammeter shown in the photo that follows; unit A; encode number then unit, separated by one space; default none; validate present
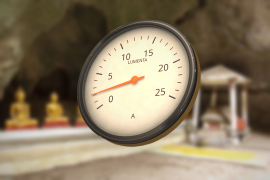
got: 2 A
